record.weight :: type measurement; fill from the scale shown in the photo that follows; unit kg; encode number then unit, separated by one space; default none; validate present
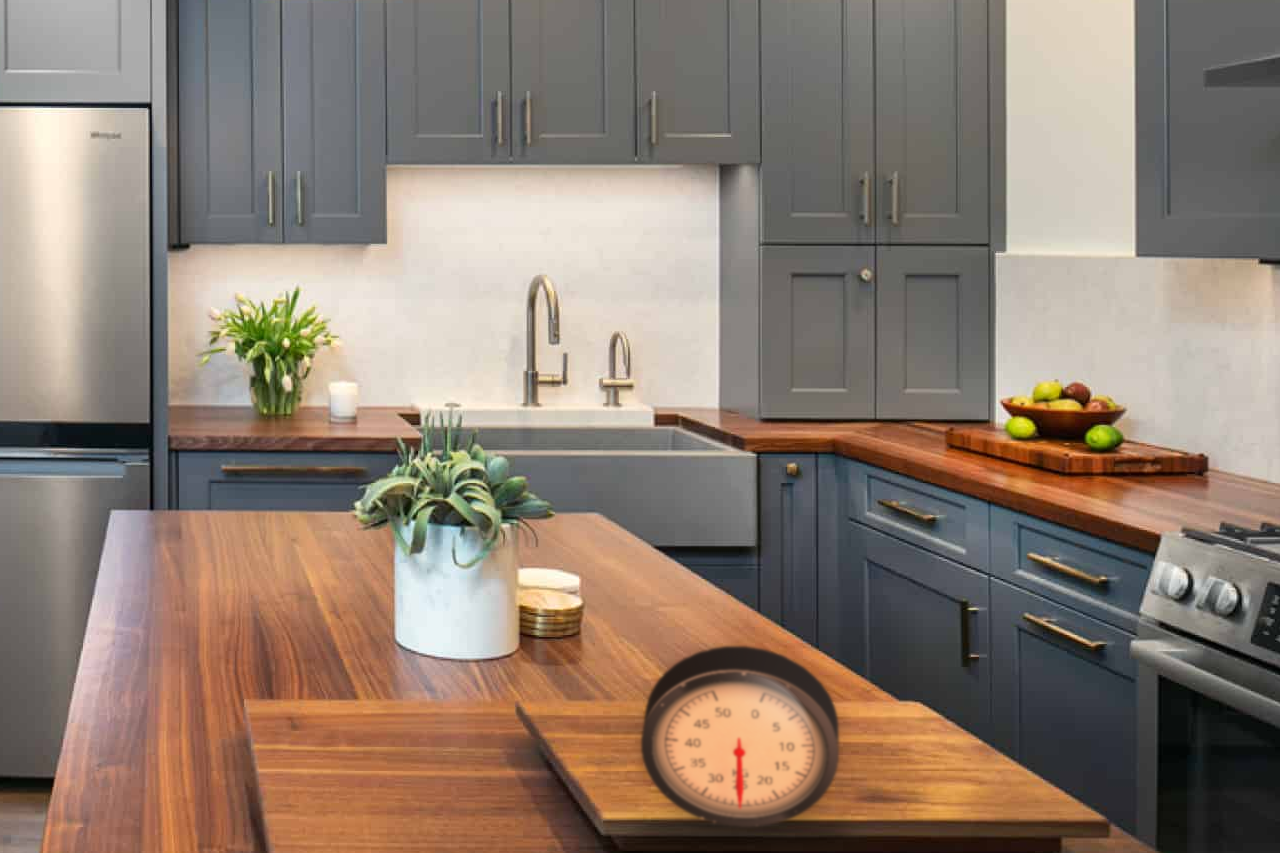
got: 25 kg
